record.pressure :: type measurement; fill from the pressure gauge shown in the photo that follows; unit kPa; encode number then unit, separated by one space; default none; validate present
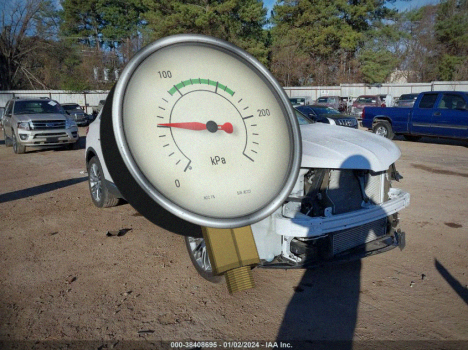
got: 50 kPa
